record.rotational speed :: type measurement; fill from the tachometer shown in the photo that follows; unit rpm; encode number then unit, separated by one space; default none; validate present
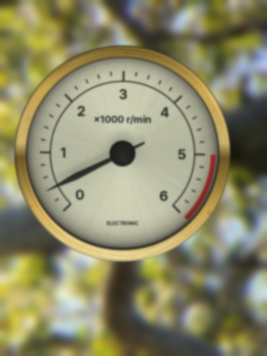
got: 400 rpm
